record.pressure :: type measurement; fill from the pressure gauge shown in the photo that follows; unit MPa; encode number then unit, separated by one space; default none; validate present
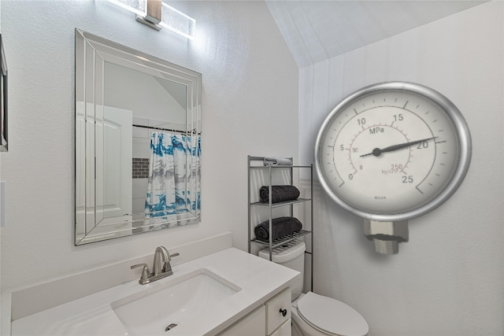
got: 19.5 MPa
